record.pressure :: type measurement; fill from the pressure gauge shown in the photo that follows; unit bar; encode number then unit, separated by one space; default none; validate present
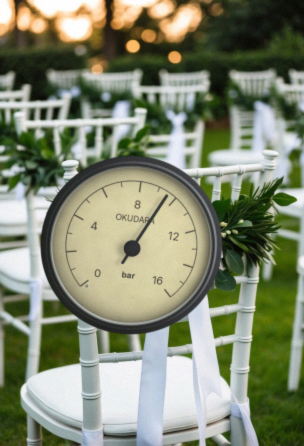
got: 9.5 bar
